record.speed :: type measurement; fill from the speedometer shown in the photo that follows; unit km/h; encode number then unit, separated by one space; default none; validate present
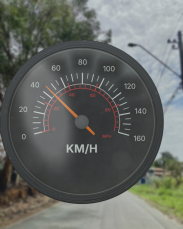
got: 45 km/h
